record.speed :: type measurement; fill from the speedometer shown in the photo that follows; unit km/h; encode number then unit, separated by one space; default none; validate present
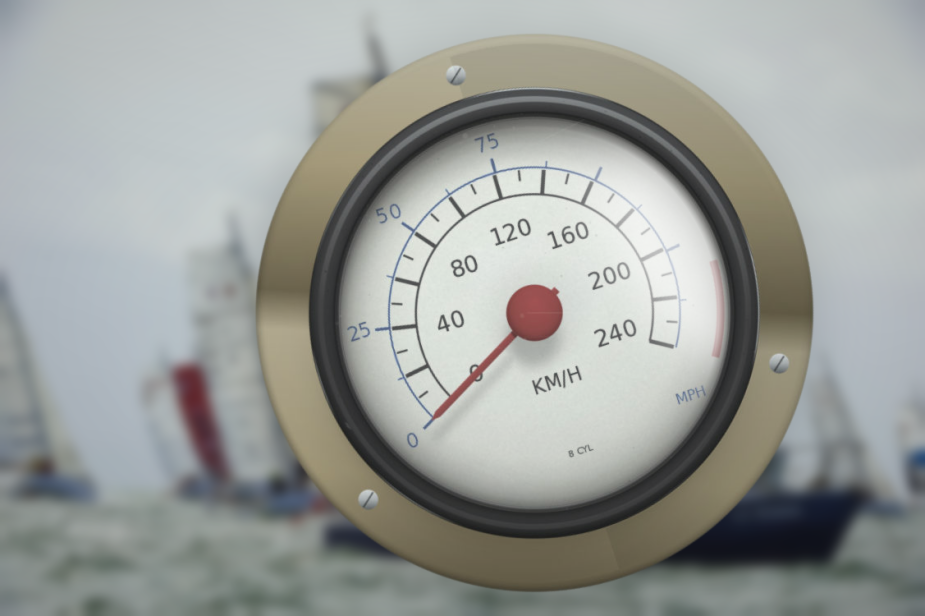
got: 0 km/h
